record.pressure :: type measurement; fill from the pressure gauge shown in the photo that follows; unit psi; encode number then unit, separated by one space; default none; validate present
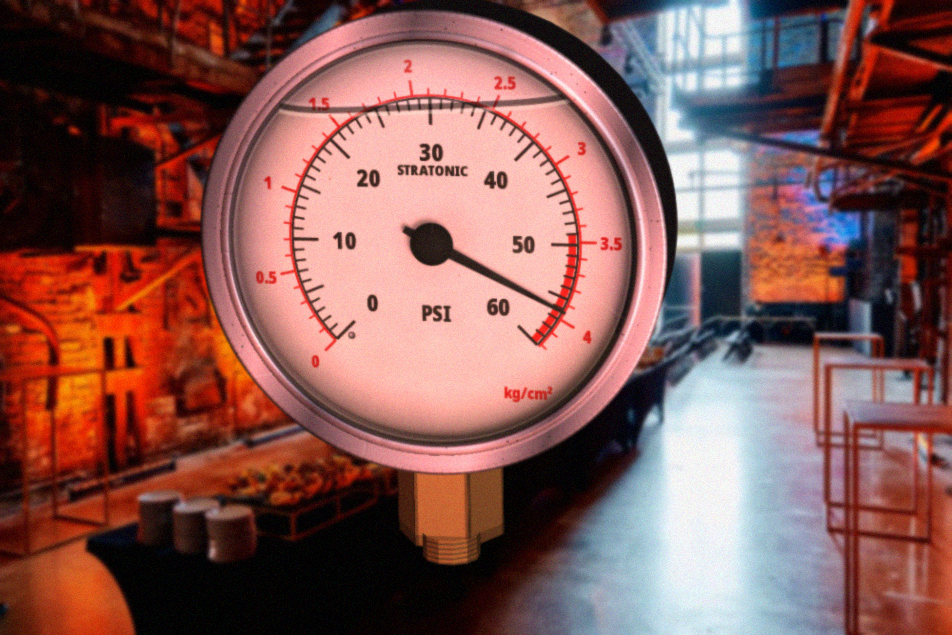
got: 56 psi
